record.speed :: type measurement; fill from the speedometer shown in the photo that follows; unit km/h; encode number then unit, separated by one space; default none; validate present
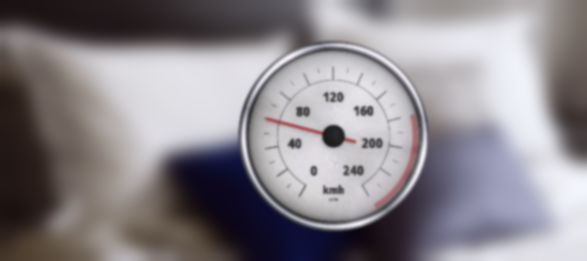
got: 60 km/h
